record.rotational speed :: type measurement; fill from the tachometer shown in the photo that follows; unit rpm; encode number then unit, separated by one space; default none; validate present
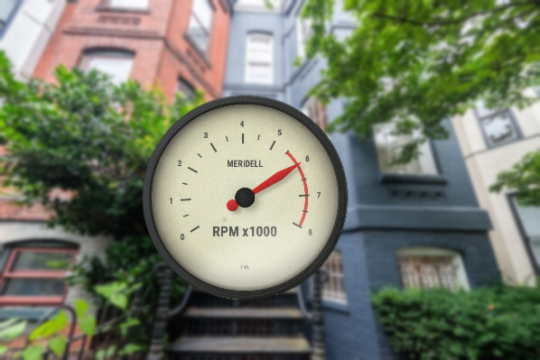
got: 6000 rpm
